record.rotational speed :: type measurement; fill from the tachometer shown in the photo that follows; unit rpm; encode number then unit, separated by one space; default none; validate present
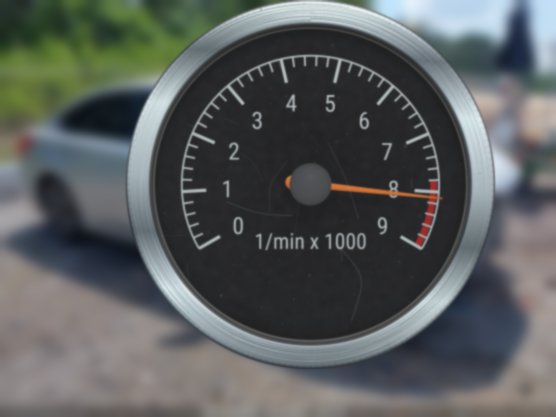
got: 8100 rpm
